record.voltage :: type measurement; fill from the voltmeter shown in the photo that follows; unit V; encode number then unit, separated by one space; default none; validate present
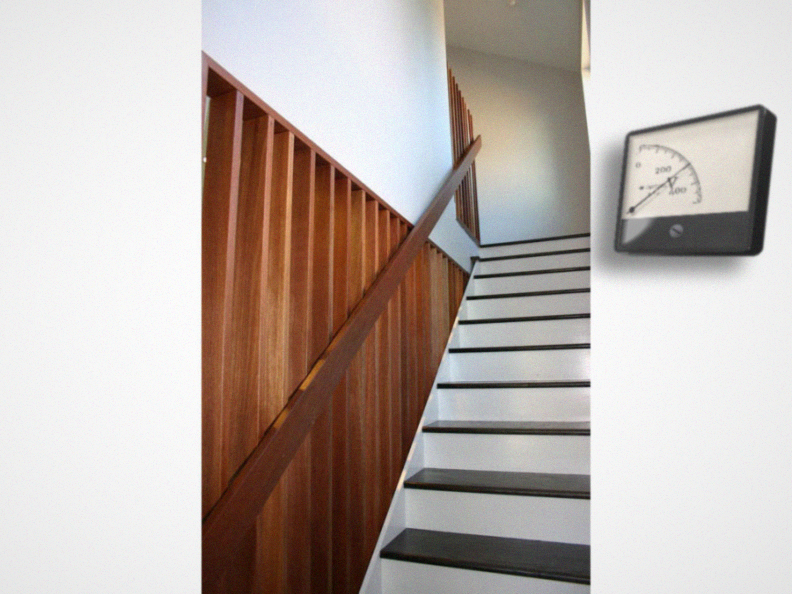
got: 300 V
